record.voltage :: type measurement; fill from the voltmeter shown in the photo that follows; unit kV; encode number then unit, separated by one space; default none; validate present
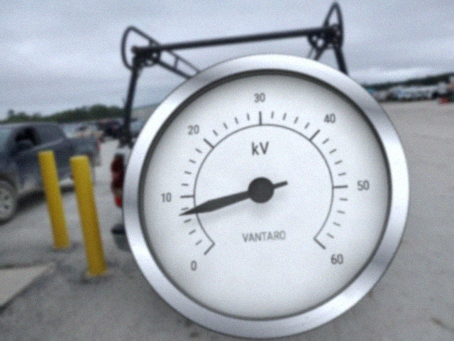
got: 7 kV
